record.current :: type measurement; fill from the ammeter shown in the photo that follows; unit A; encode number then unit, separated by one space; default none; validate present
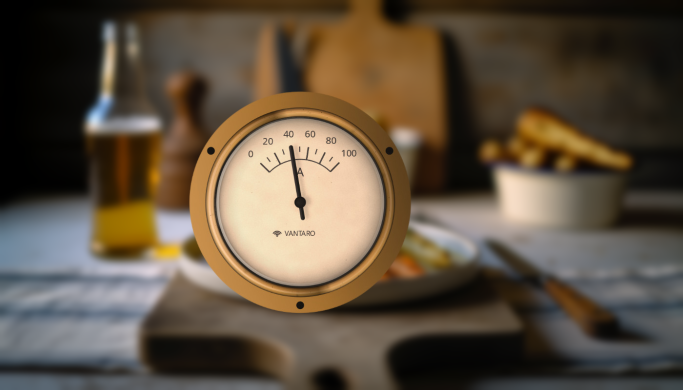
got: 40 A
